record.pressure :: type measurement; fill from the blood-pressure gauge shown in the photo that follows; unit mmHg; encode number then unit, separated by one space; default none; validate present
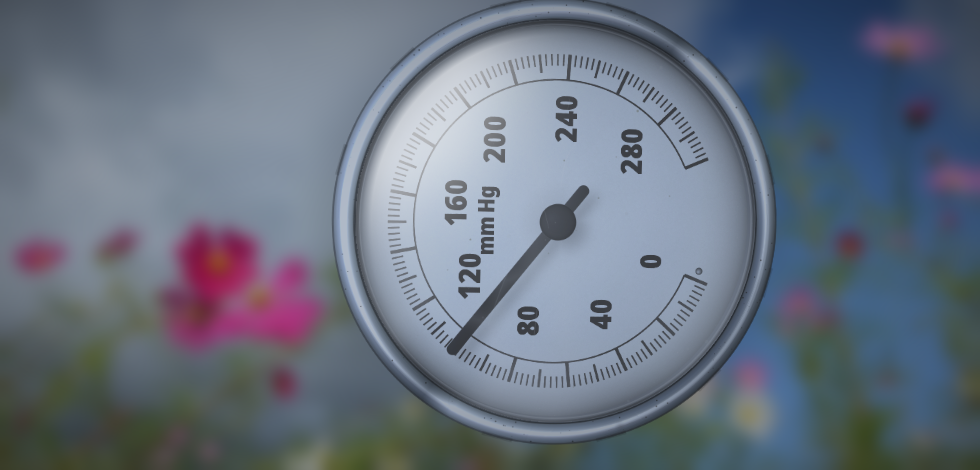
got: 102 mmHg
